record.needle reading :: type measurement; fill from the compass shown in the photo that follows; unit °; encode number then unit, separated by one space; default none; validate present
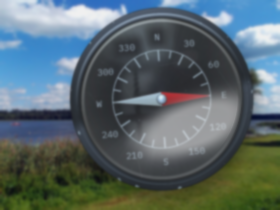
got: 90 °
